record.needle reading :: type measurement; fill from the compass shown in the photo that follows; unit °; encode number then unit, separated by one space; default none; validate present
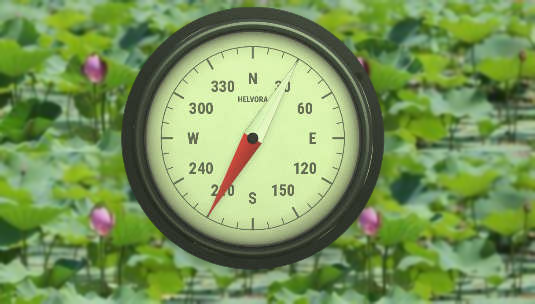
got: 210 °
